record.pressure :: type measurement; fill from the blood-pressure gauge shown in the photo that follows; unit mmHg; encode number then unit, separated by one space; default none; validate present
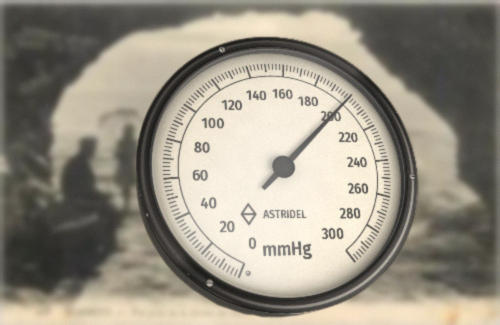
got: 200 mmHg
